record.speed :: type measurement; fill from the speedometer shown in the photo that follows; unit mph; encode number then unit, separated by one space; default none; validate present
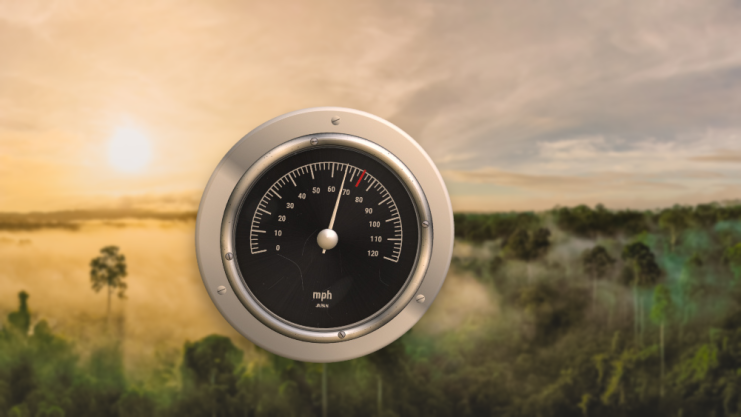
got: 66 mph
